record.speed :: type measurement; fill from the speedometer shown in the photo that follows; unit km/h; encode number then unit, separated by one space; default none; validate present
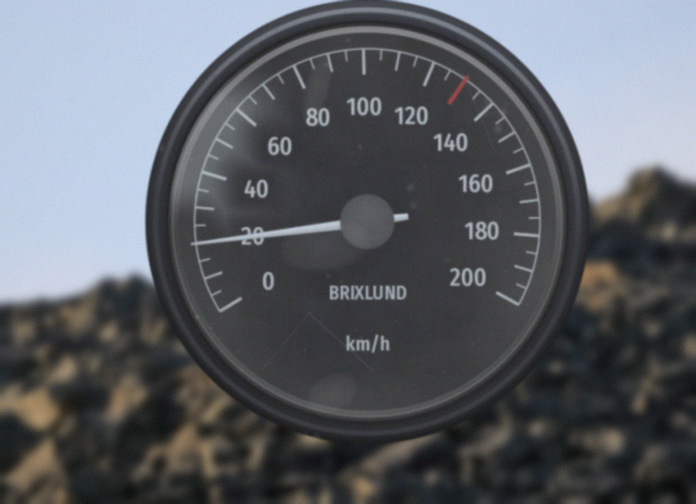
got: 20 km/h
